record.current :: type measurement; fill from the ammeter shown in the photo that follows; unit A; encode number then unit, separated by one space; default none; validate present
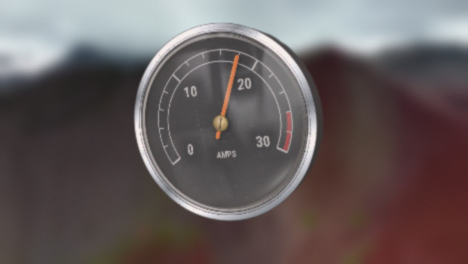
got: 18 A
